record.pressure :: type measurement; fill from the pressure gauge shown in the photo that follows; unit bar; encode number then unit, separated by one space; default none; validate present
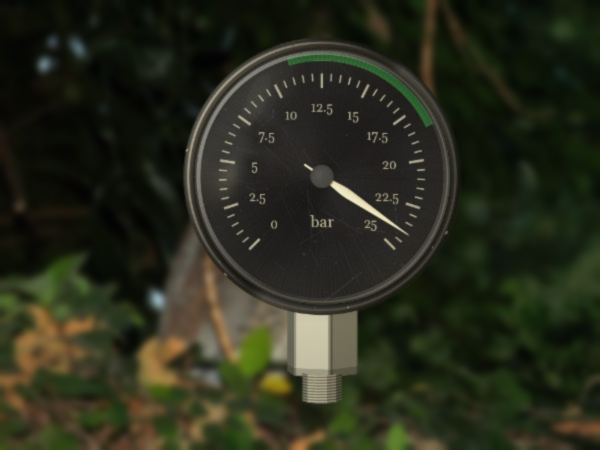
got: 24 bar
